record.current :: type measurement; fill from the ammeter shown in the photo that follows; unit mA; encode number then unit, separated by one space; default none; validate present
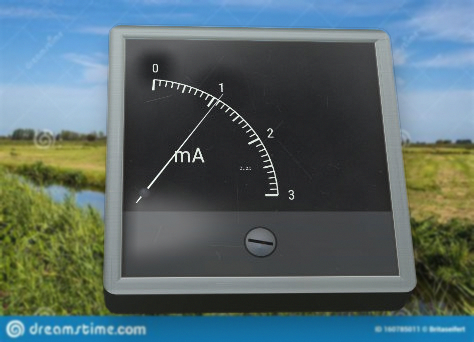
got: 1.1 mA
